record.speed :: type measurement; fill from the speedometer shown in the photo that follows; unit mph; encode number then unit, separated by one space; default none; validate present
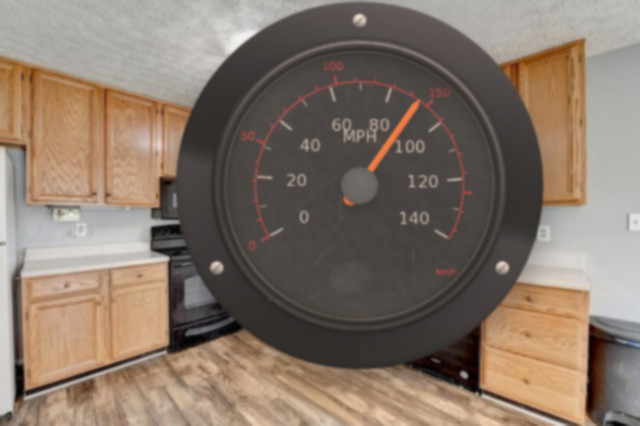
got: 90 mph
